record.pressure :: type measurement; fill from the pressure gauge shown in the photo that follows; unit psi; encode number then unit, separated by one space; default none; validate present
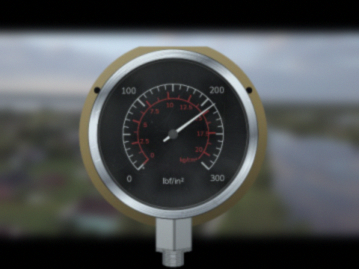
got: 210 psi
